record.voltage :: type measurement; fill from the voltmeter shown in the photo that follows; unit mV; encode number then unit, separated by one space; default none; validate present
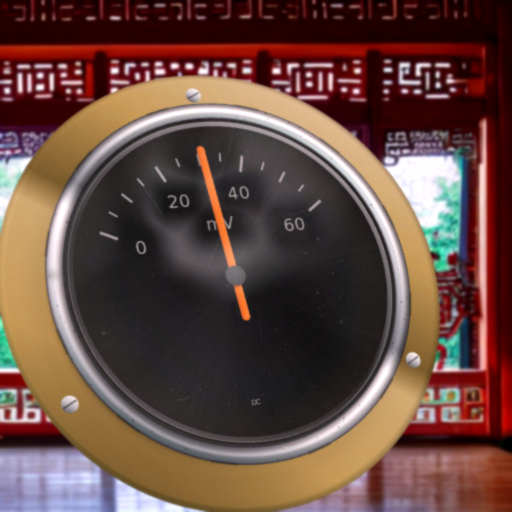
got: 30 mV
